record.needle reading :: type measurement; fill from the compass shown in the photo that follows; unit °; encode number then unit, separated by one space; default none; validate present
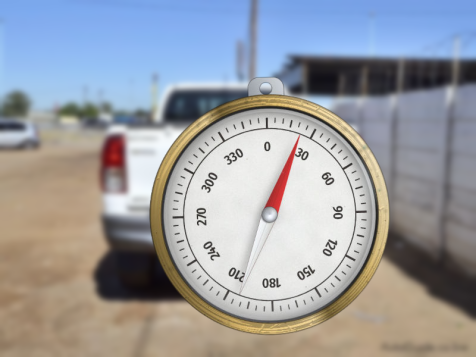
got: 22.5 °
